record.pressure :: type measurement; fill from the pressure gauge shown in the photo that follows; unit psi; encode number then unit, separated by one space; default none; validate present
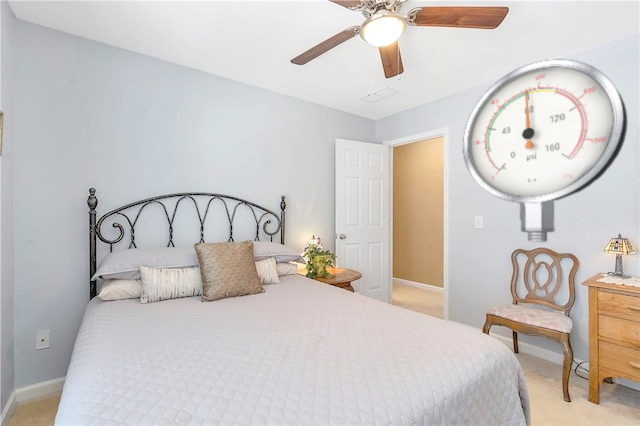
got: 80 psi
